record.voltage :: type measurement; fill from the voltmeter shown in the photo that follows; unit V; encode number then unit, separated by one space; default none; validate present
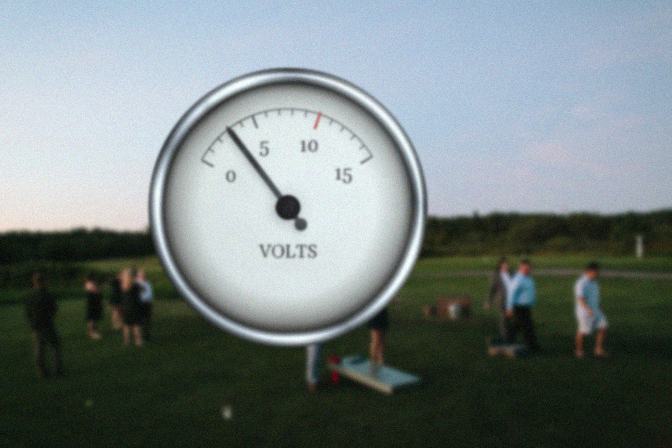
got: 3 V
